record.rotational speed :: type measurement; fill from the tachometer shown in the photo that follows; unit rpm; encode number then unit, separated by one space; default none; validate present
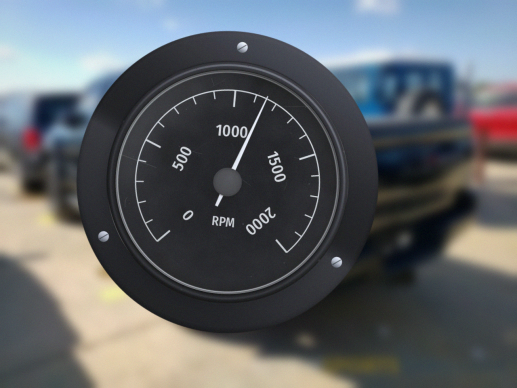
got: 1150 rpm
